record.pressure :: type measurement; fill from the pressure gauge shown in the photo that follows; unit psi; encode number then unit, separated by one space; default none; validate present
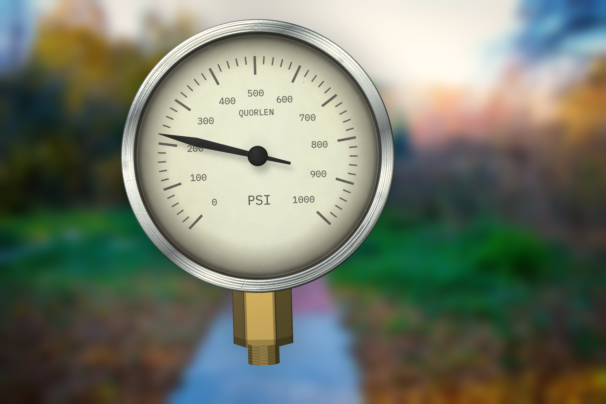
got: 220 psi
